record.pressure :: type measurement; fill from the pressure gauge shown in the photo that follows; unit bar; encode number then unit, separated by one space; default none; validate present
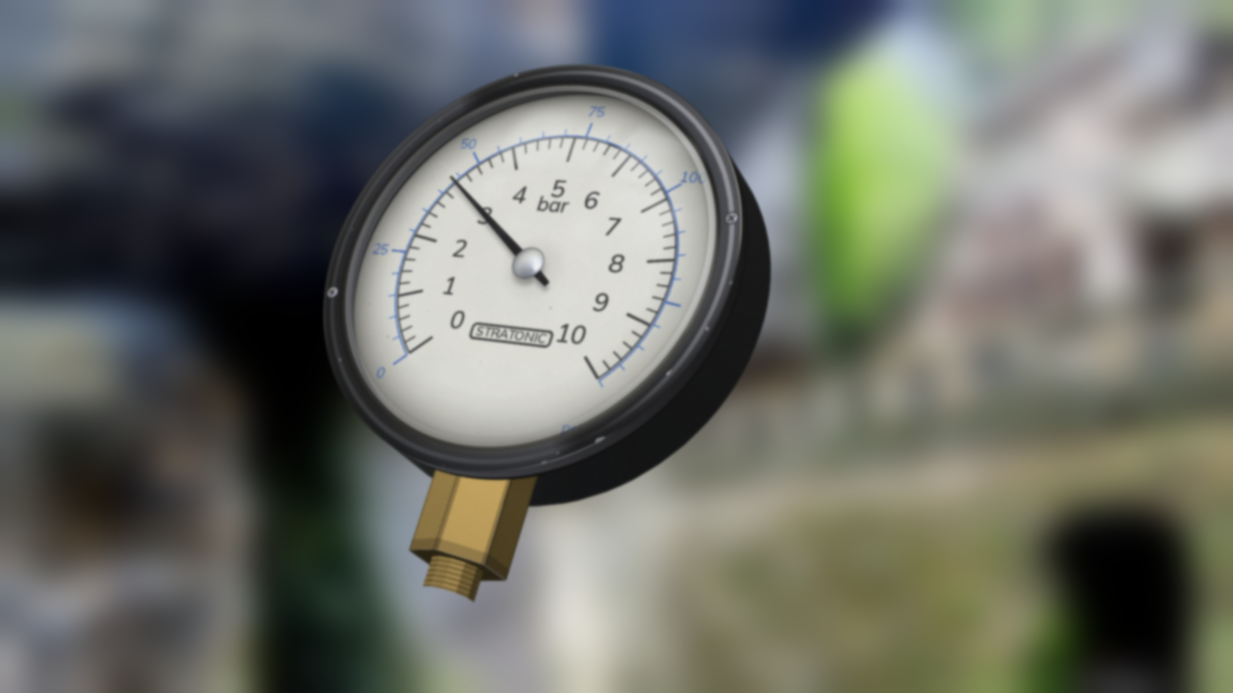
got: 3 bar
